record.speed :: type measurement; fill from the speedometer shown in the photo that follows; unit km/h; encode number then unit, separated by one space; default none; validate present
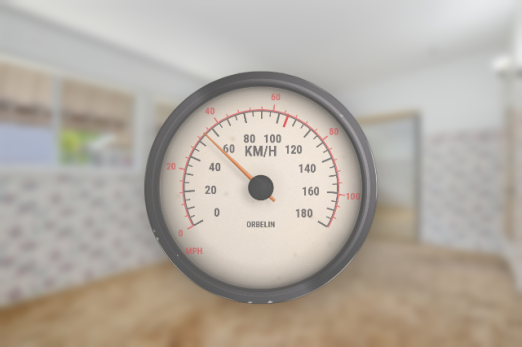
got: 55 km/h
